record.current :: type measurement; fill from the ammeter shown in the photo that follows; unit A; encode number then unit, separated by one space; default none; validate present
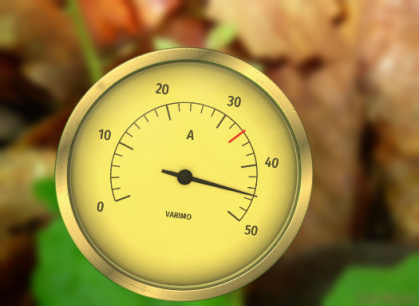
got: 45 A
